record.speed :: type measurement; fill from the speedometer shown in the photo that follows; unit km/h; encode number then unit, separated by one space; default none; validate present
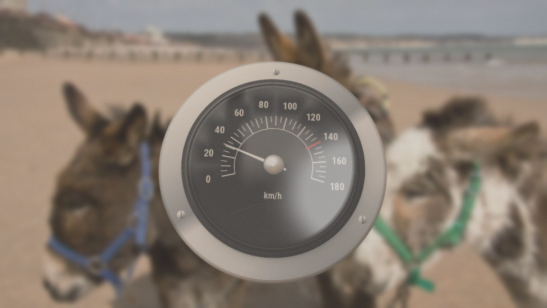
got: 30 km/h
